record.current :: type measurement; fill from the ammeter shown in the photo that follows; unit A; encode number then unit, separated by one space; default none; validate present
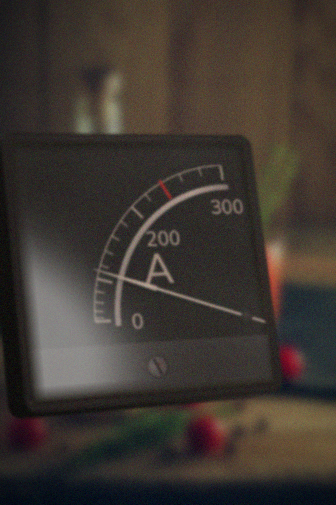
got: 110 A
